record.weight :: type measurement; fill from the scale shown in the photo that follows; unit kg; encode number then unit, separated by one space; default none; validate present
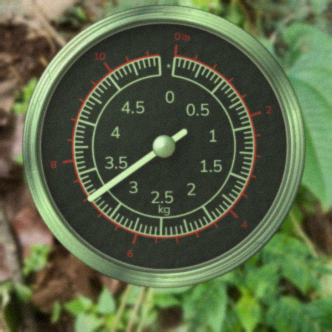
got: 3.25 kg
